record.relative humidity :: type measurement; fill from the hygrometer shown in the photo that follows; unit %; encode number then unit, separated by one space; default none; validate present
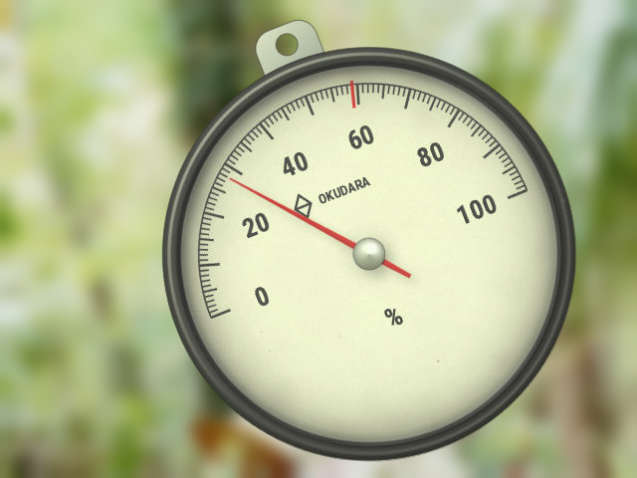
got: 28 %
